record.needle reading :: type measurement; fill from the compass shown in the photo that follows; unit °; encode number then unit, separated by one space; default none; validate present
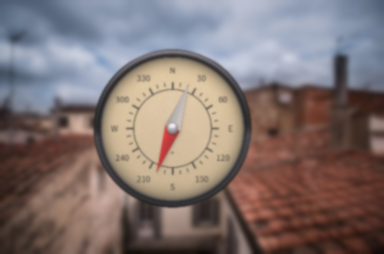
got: 200 °
